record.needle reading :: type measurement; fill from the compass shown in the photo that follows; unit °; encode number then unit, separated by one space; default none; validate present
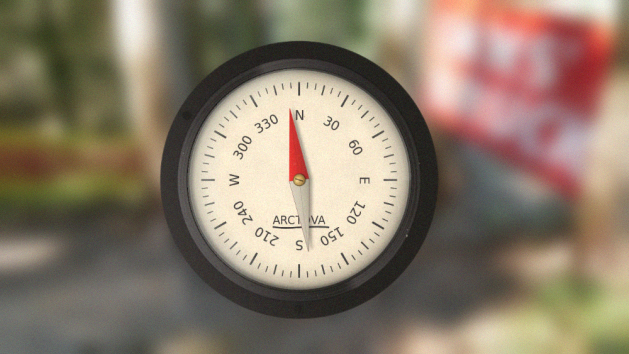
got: 352.5 °
